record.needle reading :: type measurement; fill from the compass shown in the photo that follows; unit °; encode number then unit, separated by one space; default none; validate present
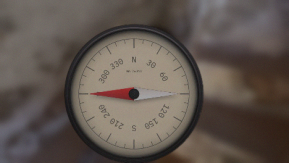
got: 270 °
